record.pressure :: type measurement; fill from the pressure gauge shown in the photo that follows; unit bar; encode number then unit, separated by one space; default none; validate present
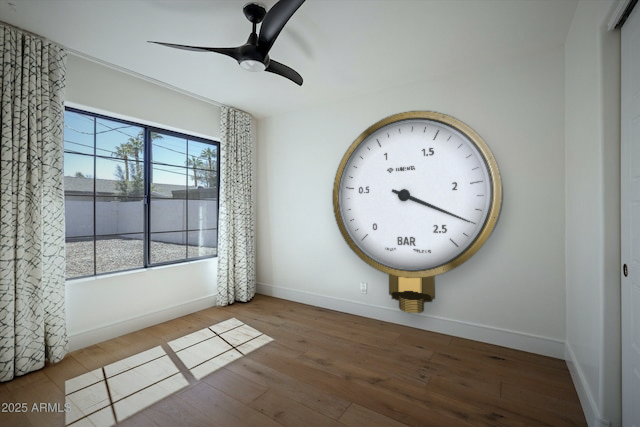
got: 2.3 bar
